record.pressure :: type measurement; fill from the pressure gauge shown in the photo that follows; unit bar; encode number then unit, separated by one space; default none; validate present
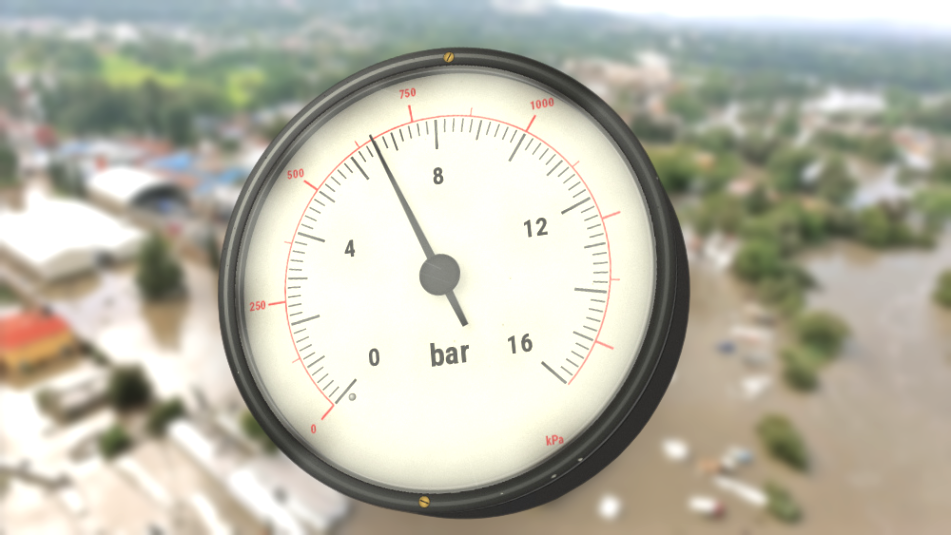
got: 6.6 bar
